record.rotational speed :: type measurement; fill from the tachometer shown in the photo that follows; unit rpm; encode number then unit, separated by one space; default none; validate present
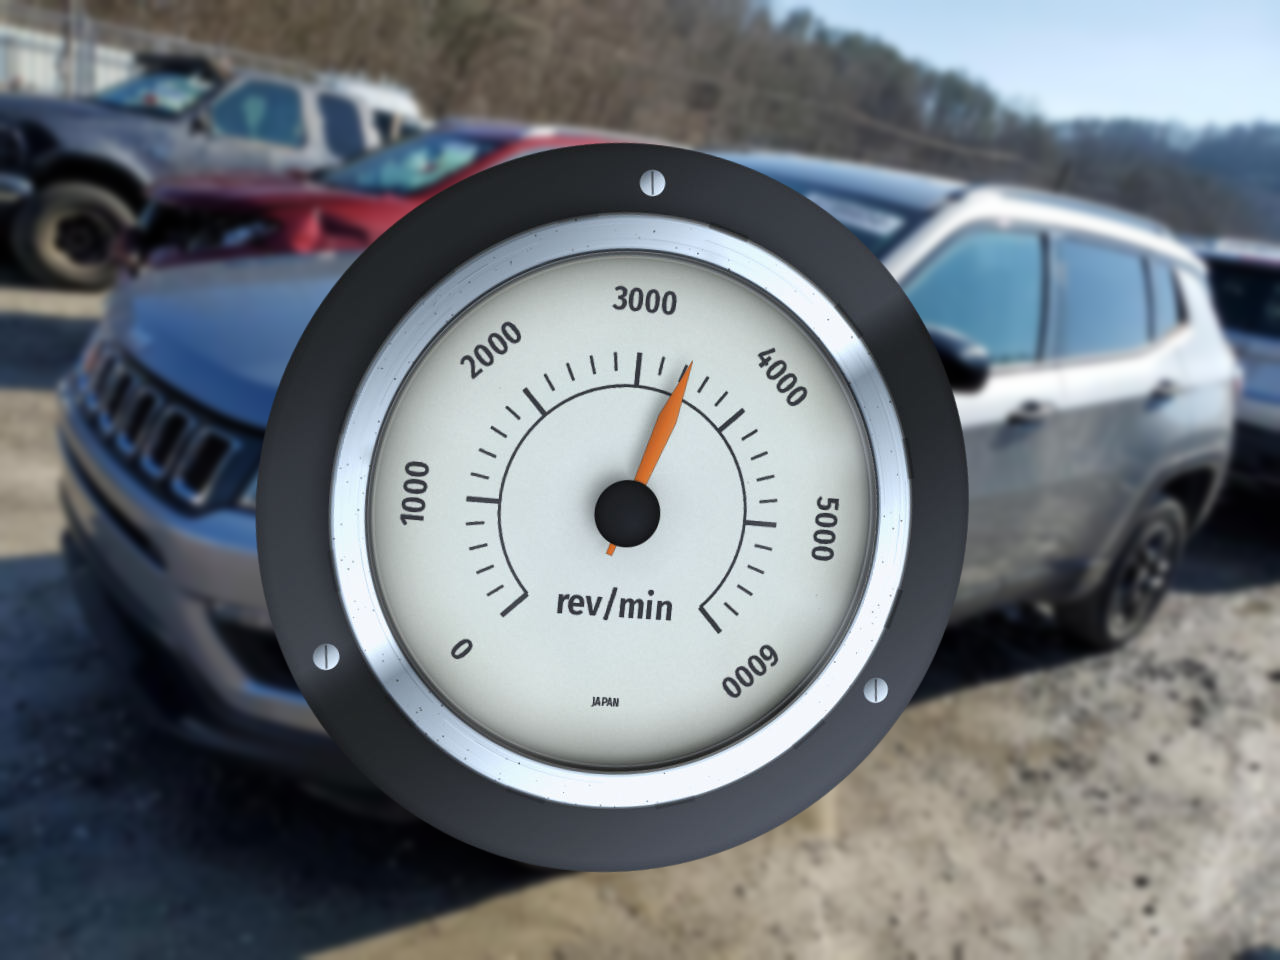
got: 3400 rpm
